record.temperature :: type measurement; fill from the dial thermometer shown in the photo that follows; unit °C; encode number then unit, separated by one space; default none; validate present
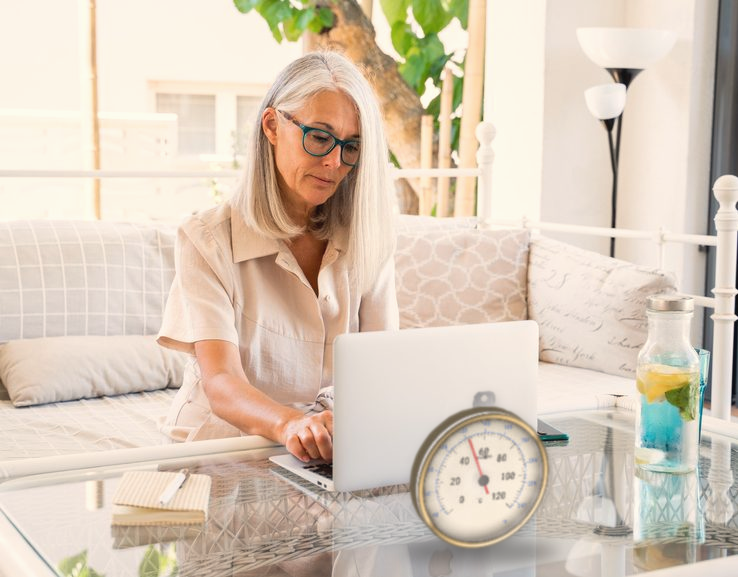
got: 50 °C
